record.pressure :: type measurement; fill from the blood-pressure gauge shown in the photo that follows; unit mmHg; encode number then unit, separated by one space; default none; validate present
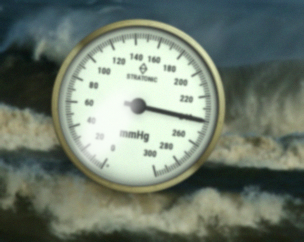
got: 240 mmHg
